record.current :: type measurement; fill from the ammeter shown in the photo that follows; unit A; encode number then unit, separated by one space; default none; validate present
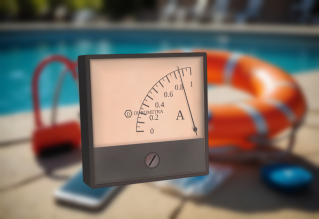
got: 0.85 A
